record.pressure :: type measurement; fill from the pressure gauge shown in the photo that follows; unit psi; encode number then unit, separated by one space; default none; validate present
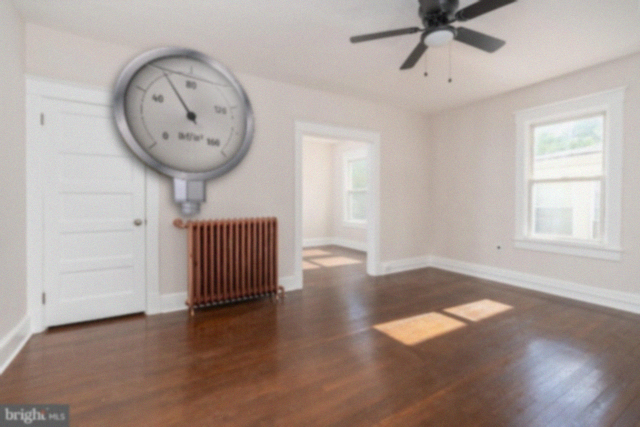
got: 60 psi
